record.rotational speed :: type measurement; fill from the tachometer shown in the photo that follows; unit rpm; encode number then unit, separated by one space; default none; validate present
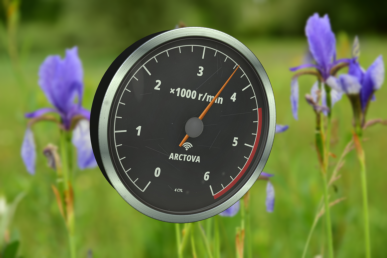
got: 3600 rpm
